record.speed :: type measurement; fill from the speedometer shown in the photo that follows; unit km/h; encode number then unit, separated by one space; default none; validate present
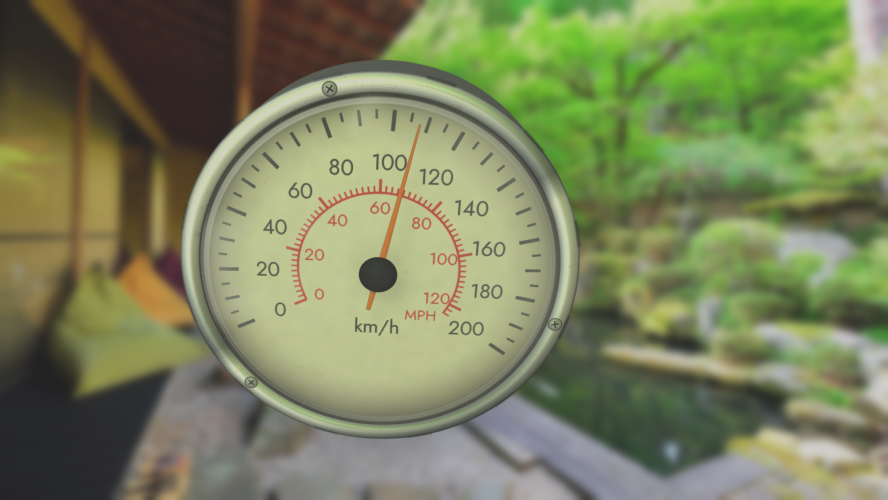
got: 107.5 km/h
